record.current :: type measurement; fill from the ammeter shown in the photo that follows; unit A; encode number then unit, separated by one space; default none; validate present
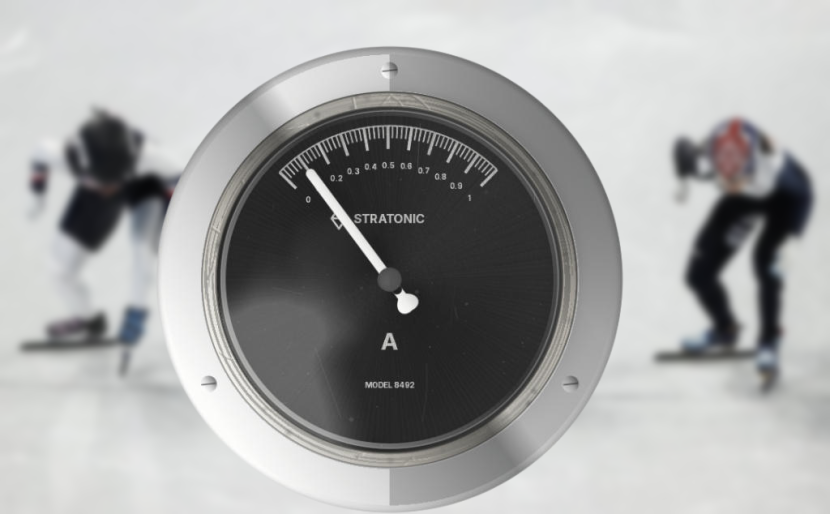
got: 0.1 A
